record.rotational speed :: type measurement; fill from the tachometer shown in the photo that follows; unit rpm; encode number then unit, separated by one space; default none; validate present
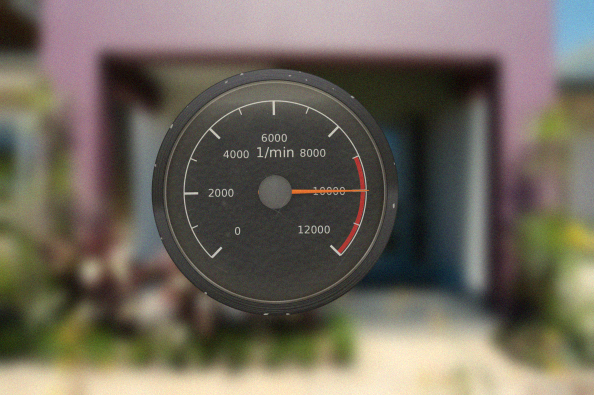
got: 10000 rpm
